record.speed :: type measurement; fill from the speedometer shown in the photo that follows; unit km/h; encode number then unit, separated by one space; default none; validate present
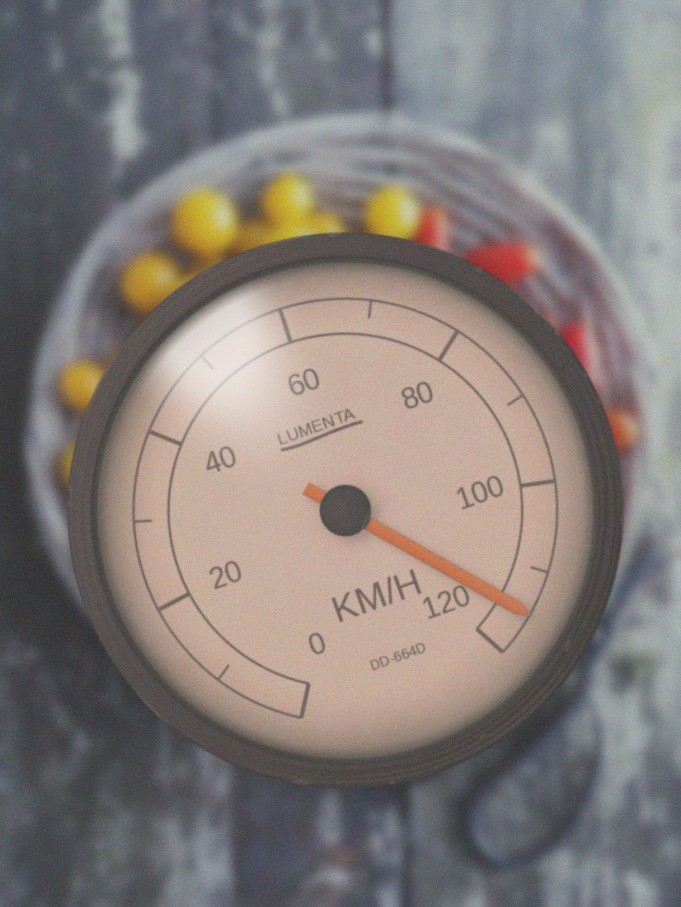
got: 115 km/h
